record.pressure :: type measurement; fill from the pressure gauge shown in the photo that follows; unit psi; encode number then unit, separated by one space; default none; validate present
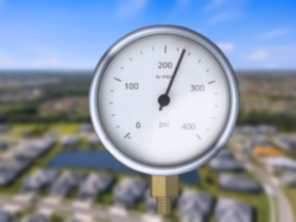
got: 230 psi
